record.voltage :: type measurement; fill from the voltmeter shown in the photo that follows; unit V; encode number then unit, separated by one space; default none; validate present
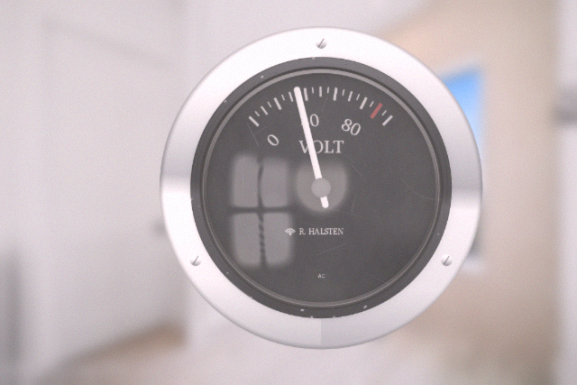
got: 35 V
